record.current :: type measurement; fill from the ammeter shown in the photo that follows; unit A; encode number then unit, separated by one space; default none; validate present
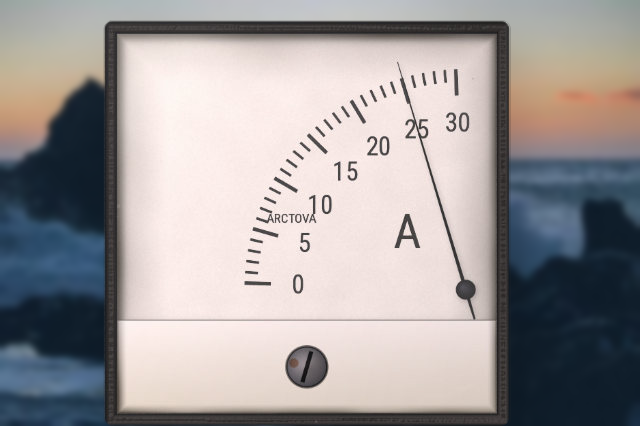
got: 25 A
